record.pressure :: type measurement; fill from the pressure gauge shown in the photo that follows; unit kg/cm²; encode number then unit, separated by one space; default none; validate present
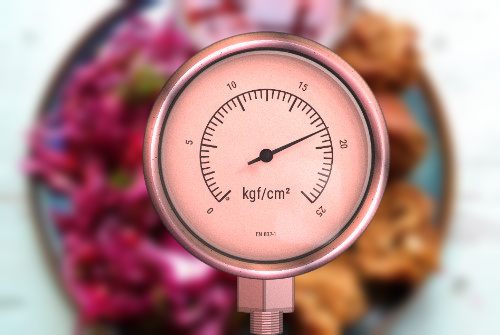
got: 18.5 kg/cm²
